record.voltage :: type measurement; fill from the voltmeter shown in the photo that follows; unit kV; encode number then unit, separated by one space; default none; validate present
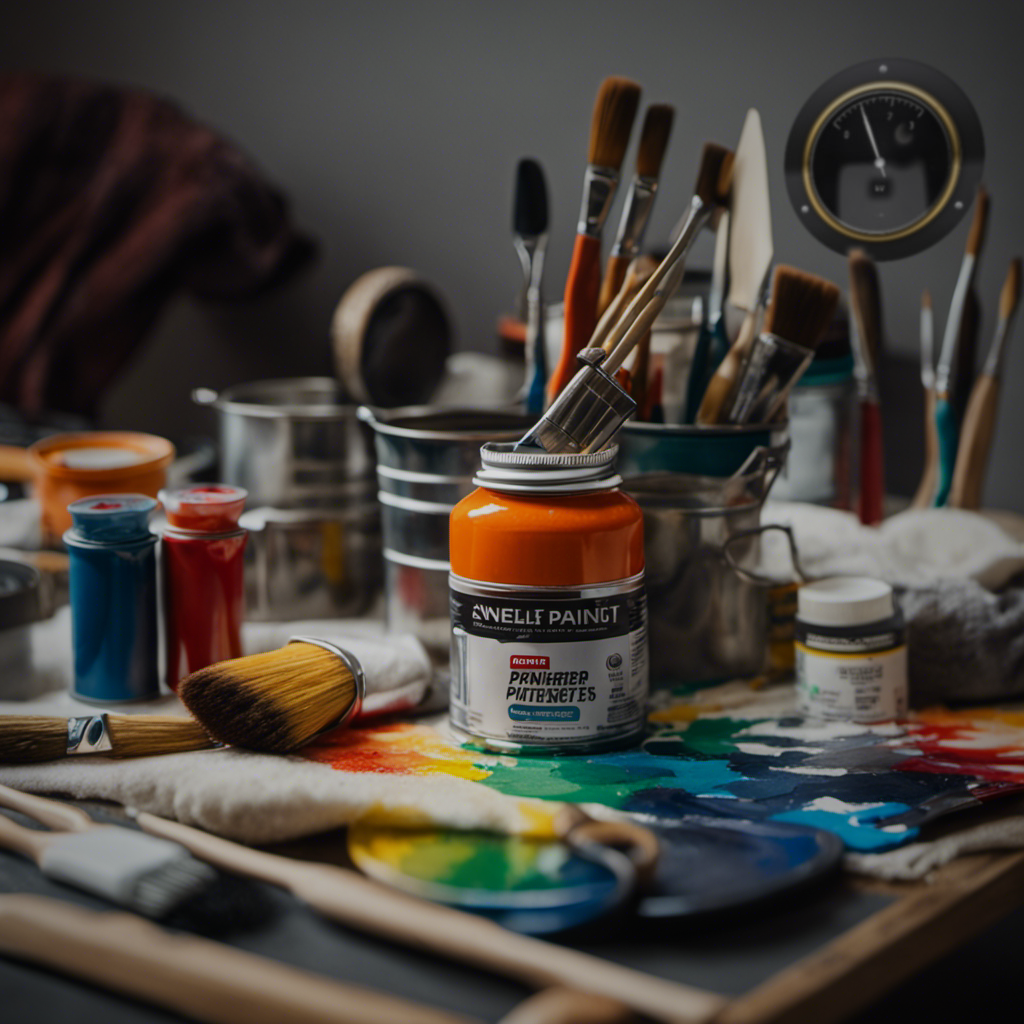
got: 1 kV
